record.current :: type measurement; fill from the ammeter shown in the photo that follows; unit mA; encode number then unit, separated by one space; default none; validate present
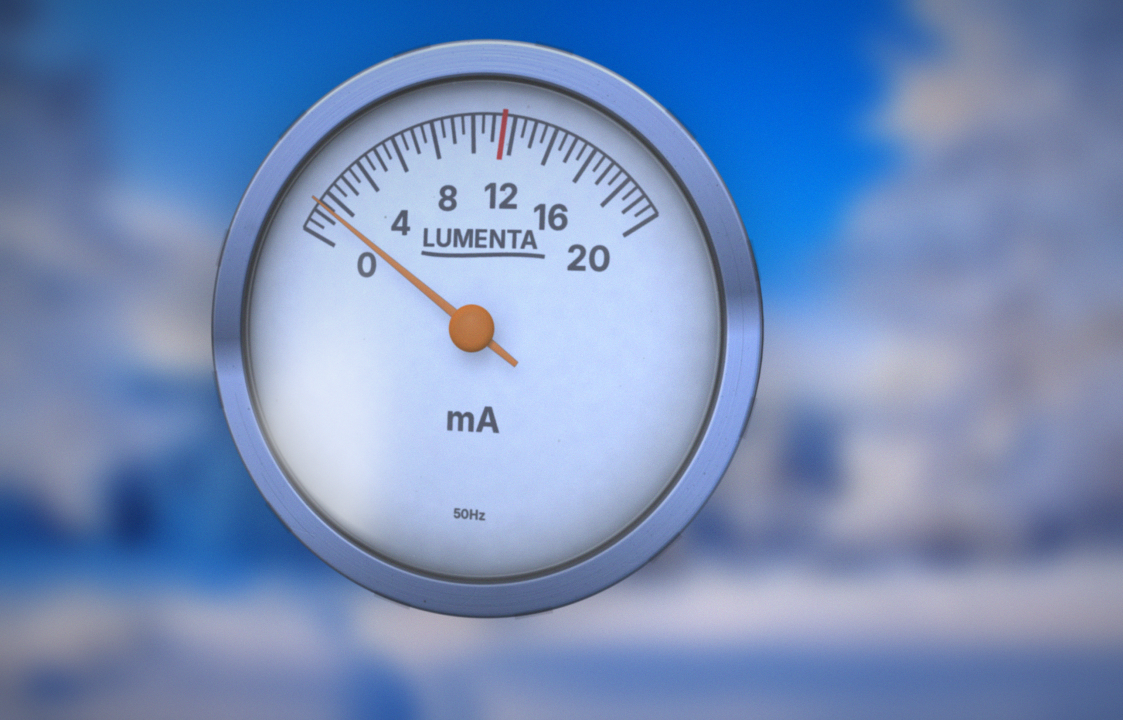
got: 1.5 mA
